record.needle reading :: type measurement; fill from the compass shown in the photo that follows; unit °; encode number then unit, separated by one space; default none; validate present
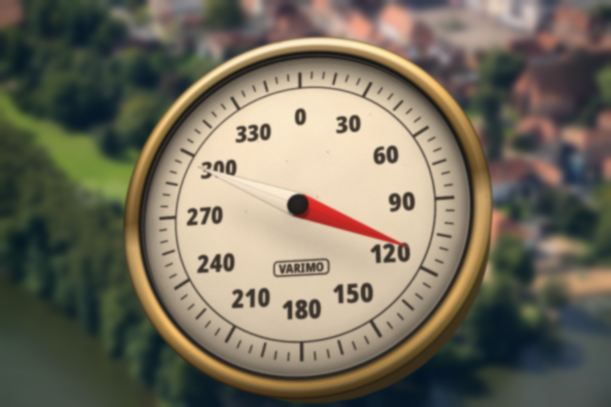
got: 115 °
